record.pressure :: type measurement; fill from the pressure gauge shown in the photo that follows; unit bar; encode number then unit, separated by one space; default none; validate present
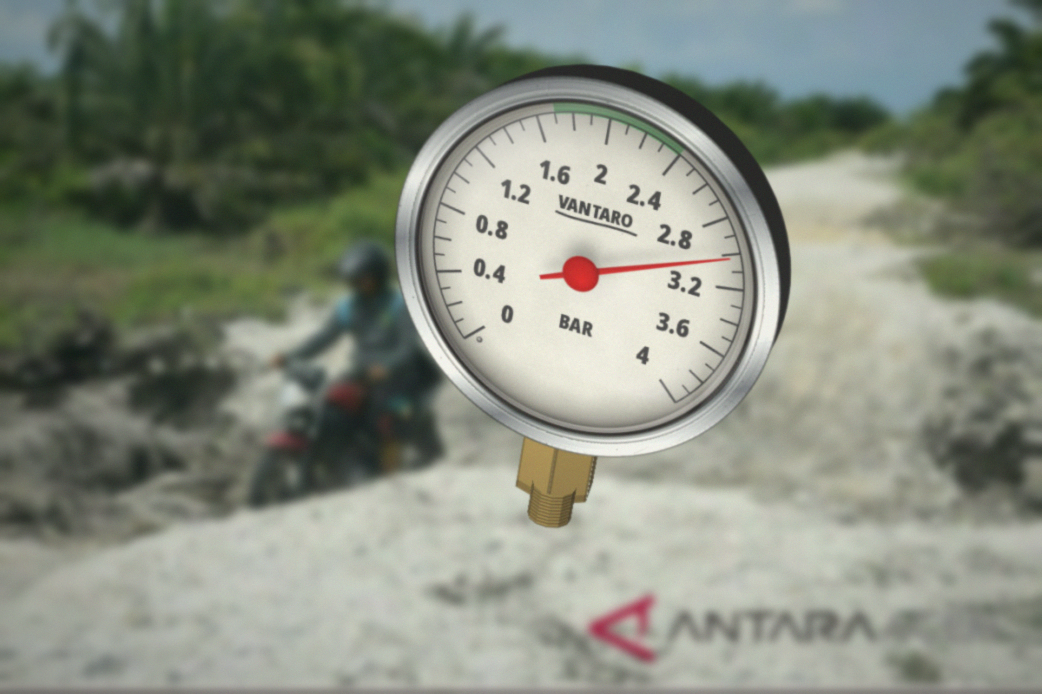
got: 3 bar
